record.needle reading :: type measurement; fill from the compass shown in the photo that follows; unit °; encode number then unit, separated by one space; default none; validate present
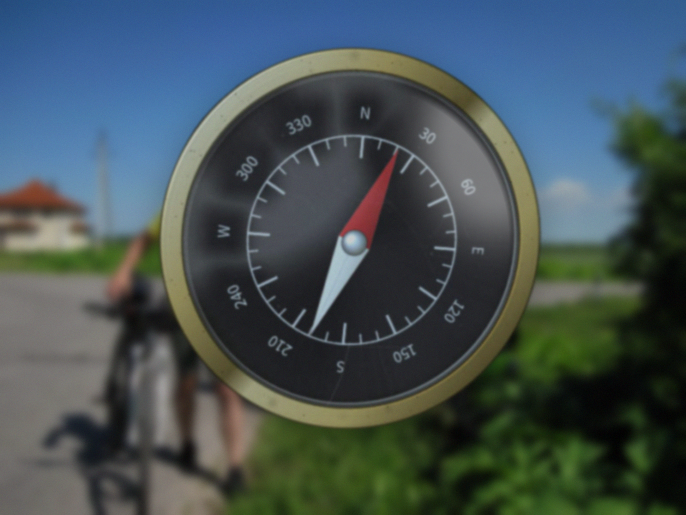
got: 20 °
